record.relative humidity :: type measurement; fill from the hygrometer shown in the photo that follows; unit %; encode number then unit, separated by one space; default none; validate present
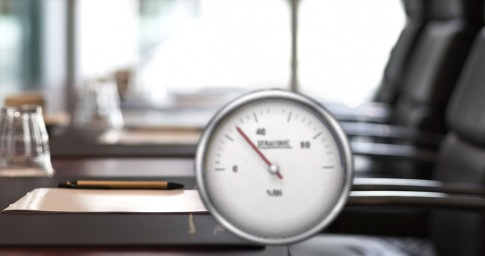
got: 28 %
